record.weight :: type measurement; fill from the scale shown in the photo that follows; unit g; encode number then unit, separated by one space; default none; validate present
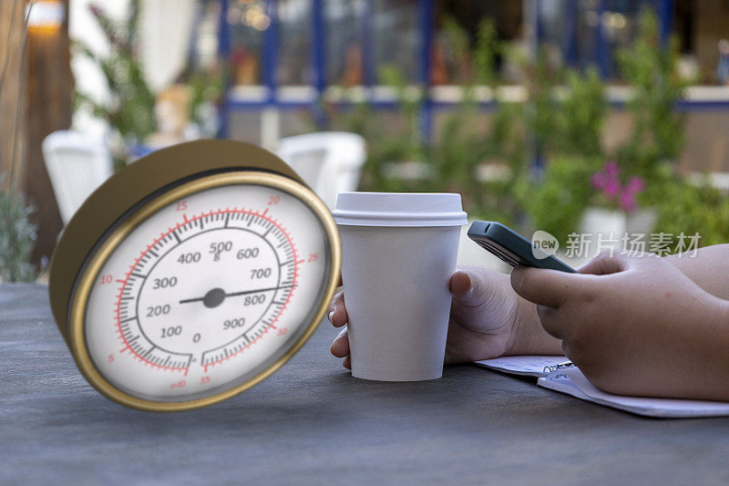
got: 750 g
